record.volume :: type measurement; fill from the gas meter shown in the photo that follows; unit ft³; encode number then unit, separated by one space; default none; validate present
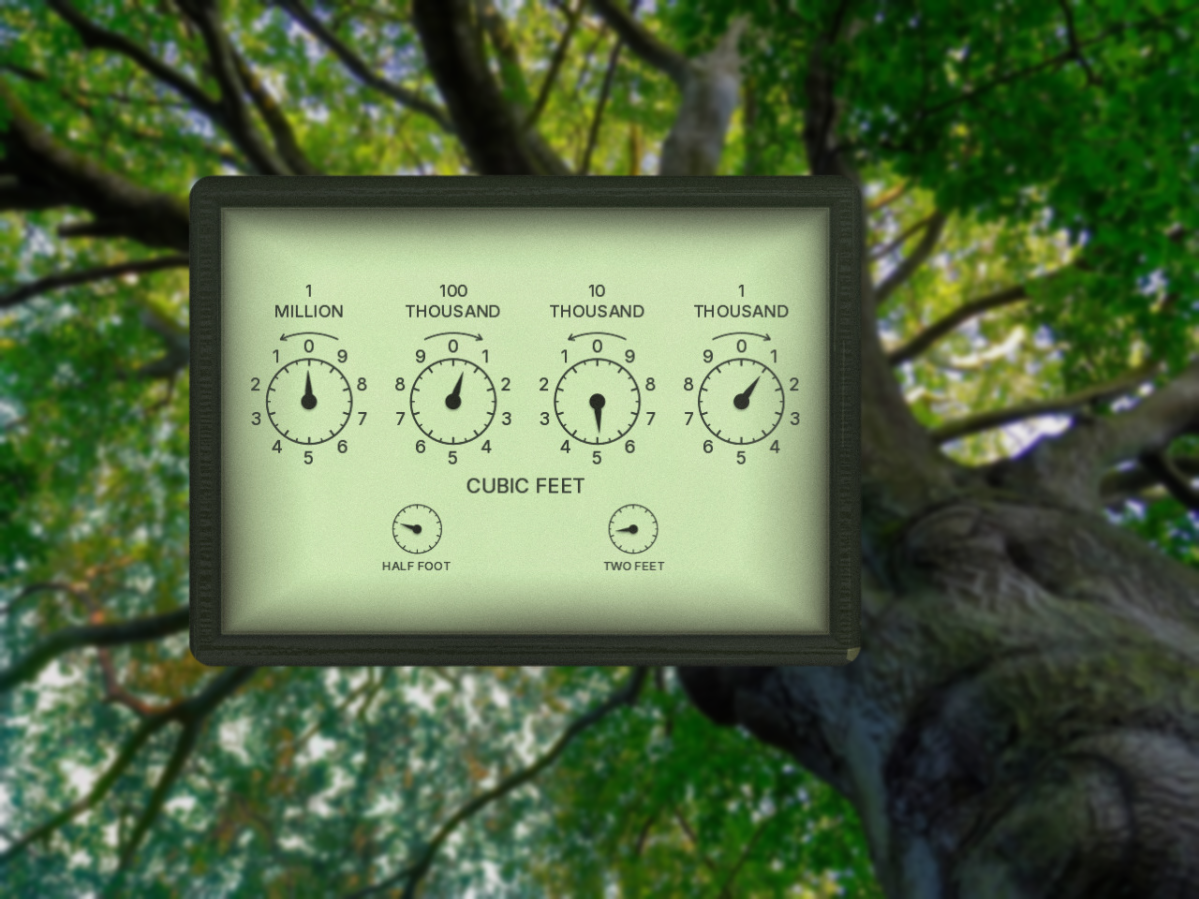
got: 5100 ft³
